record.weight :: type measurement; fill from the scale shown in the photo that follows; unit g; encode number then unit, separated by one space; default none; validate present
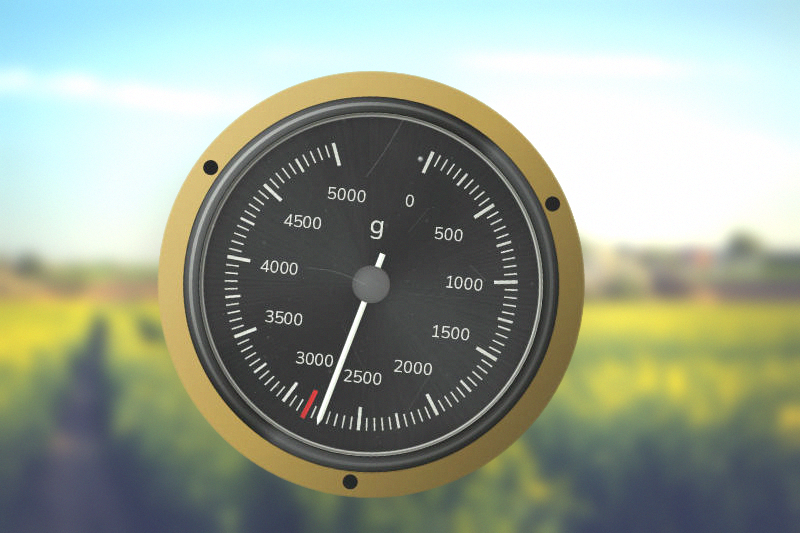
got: 2750 g
